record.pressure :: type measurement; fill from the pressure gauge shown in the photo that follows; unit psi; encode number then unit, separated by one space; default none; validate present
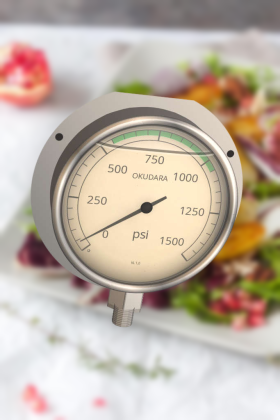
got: 50 psi
